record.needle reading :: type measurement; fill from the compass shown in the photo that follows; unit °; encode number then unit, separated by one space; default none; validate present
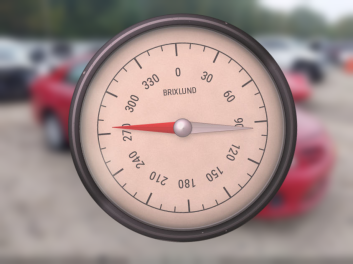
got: 275 °
